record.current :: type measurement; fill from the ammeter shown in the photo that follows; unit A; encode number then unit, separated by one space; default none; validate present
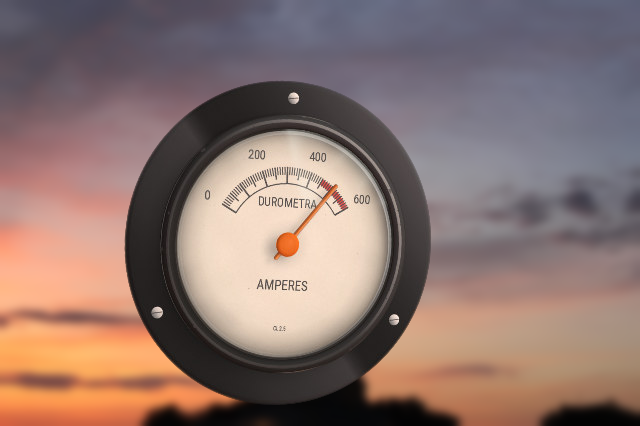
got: 500 A
